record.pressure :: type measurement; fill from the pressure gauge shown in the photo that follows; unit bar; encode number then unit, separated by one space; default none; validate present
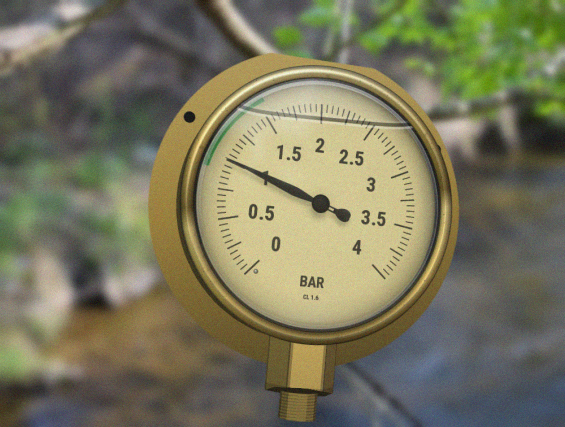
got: 1 bar
